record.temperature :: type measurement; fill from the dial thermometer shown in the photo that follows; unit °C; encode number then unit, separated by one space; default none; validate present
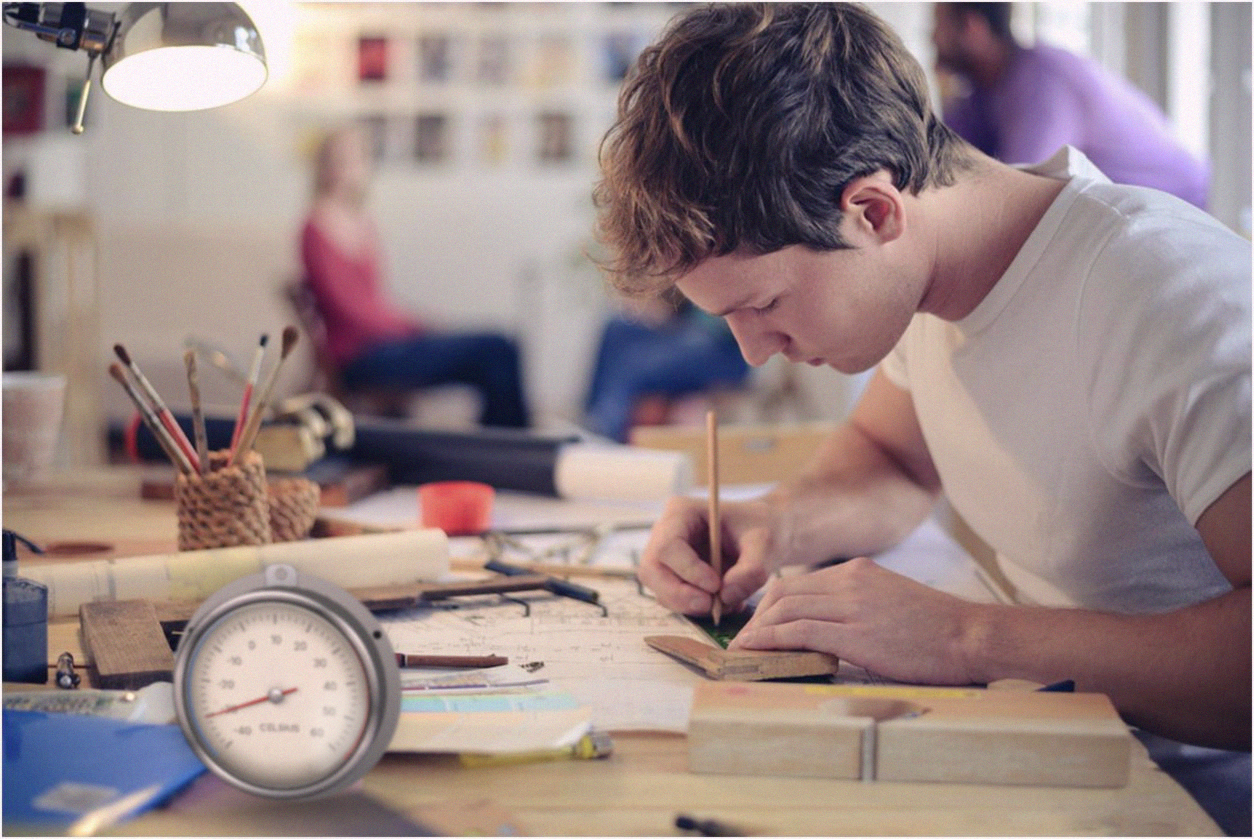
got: -30 °C
